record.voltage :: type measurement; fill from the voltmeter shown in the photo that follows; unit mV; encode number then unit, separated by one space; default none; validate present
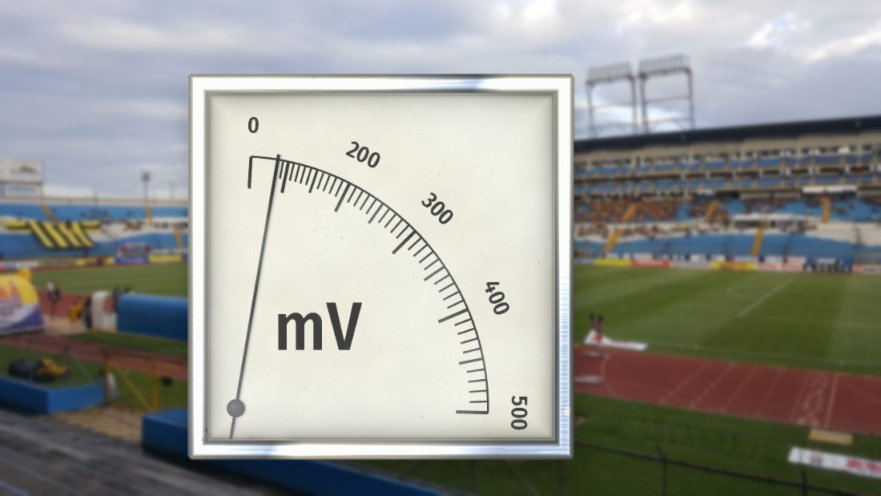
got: 80 mV
